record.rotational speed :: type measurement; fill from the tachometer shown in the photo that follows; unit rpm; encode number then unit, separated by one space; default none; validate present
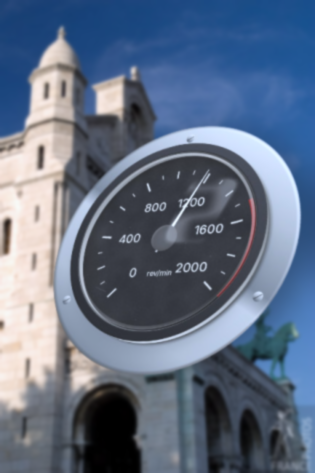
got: 1200 rpm
